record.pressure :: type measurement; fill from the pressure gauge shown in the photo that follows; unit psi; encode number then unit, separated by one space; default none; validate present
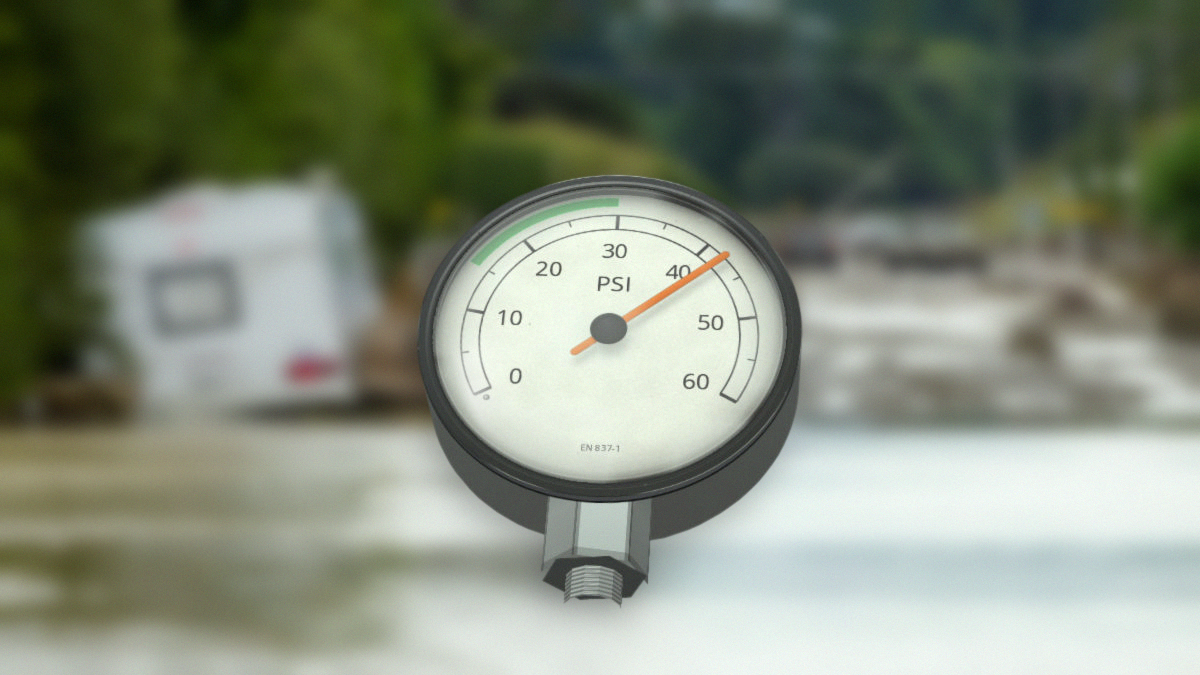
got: 42.5 psi
